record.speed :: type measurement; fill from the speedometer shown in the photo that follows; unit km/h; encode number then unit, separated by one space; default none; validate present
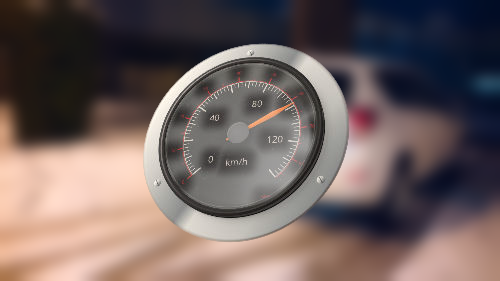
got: 100 km/h
